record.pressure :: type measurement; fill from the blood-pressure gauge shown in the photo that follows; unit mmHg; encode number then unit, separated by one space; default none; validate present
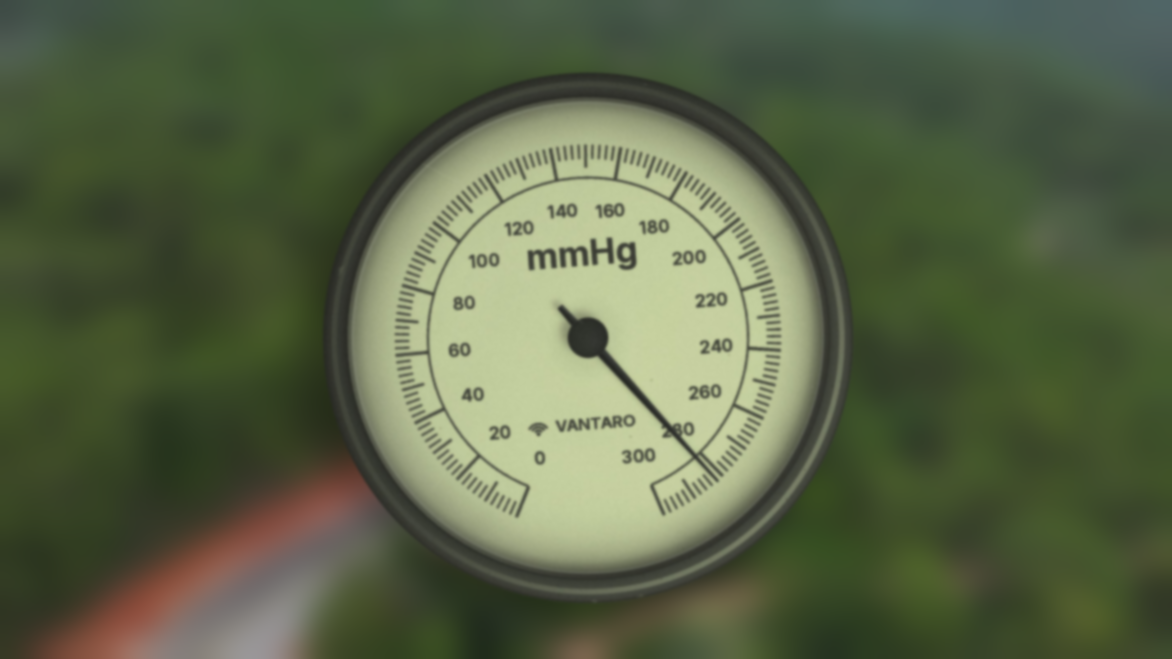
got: 282 mmHg
